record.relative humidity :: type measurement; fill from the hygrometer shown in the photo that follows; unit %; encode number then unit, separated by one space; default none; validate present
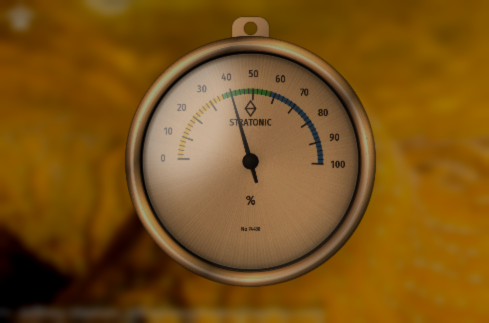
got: 40 %
